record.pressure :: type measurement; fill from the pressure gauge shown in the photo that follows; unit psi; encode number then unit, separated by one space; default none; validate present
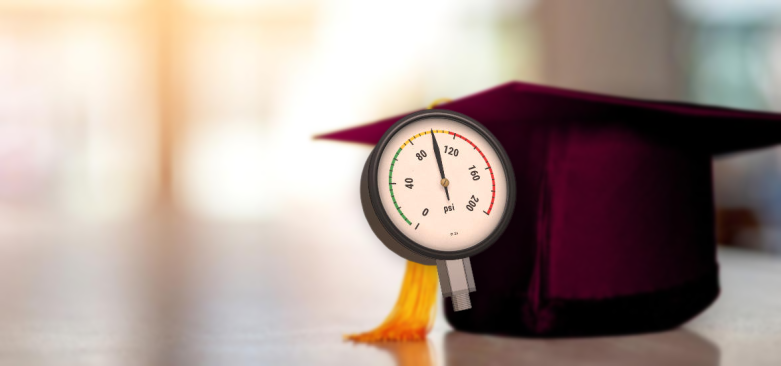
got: 100 psi
